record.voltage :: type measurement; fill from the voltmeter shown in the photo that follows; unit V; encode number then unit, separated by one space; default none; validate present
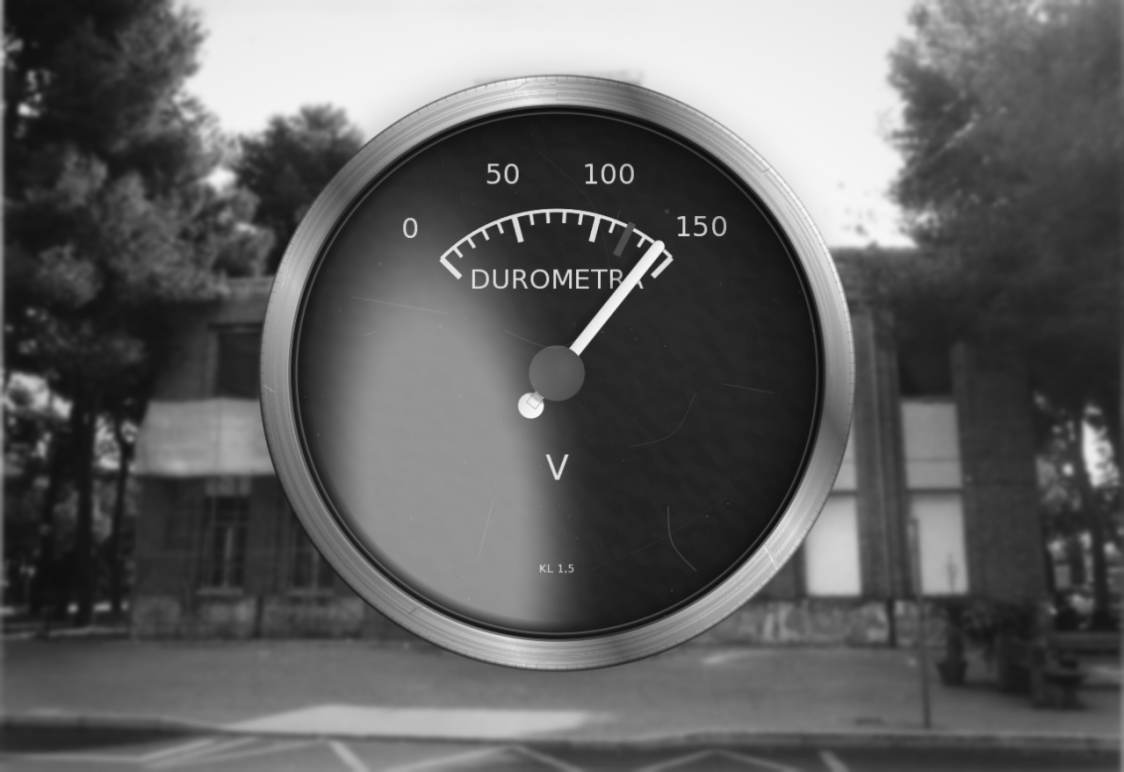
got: 140 V
